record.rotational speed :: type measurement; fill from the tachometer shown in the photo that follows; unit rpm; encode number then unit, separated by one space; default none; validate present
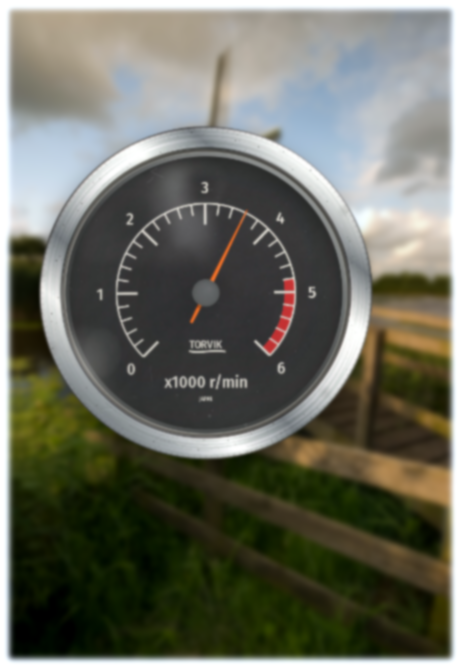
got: 3600 rpm
